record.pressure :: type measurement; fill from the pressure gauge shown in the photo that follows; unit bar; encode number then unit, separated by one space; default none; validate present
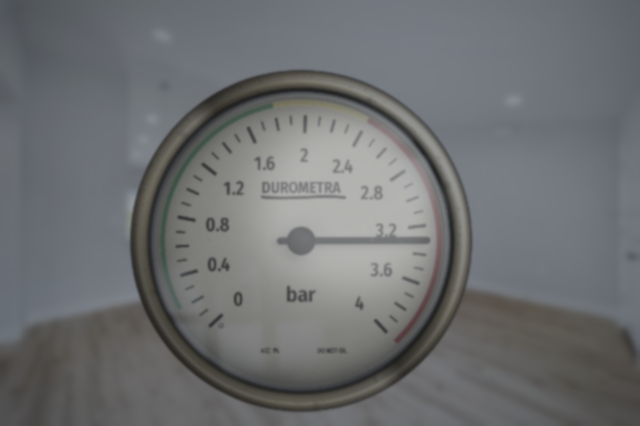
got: 3.3 bar
